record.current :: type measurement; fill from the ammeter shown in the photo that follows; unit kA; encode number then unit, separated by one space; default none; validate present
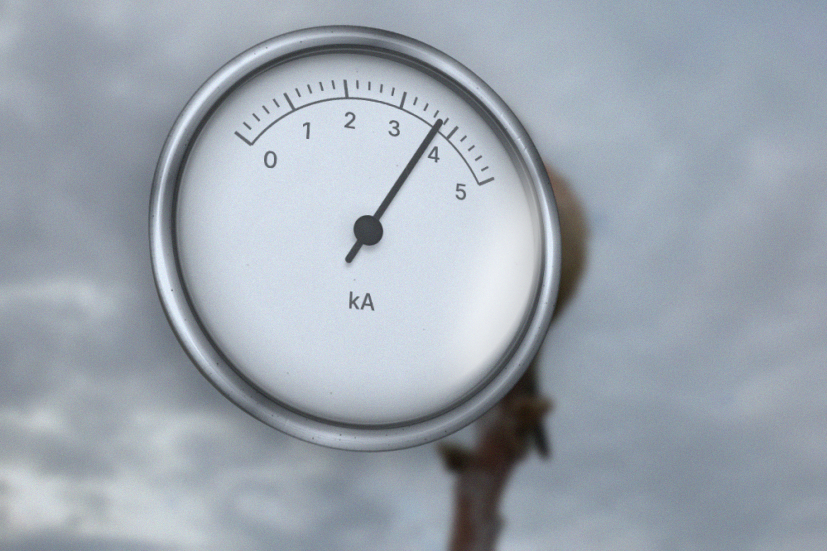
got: 3.7 kA
